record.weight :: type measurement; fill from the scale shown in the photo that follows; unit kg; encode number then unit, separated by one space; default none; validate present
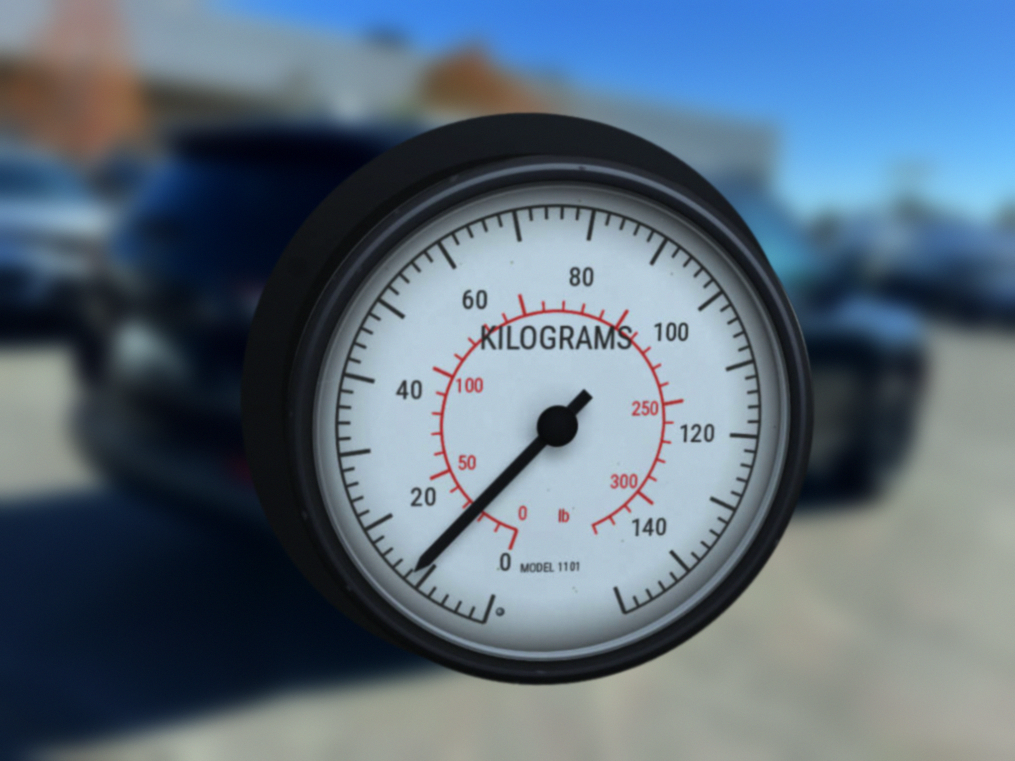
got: 12 kg
